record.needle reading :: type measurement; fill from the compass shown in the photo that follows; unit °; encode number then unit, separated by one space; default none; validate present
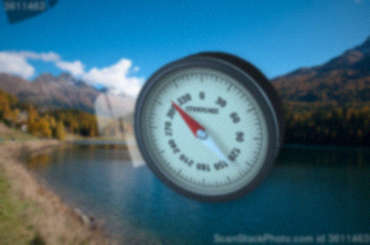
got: 315 °
